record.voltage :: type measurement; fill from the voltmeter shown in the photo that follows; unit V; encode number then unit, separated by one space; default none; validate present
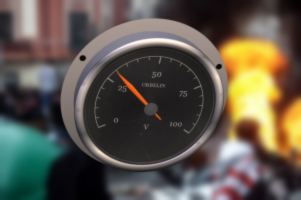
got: 30 V
